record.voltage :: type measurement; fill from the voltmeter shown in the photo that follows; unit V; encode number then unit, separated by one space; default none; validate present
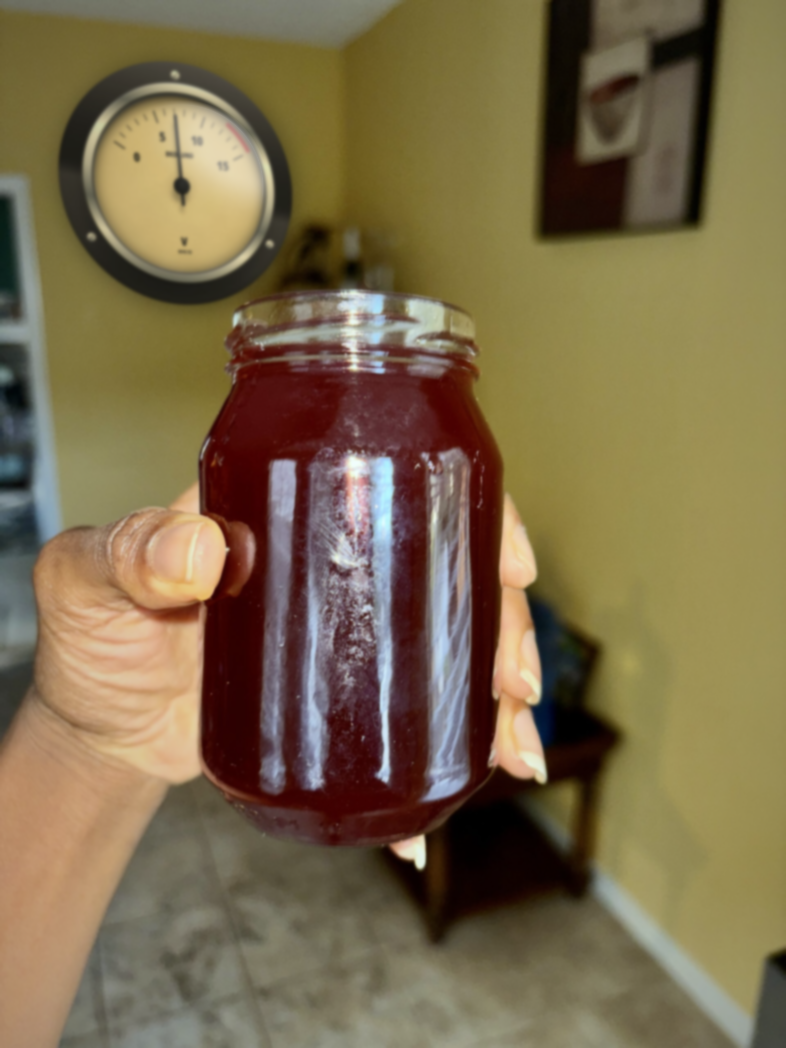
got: 7 V
